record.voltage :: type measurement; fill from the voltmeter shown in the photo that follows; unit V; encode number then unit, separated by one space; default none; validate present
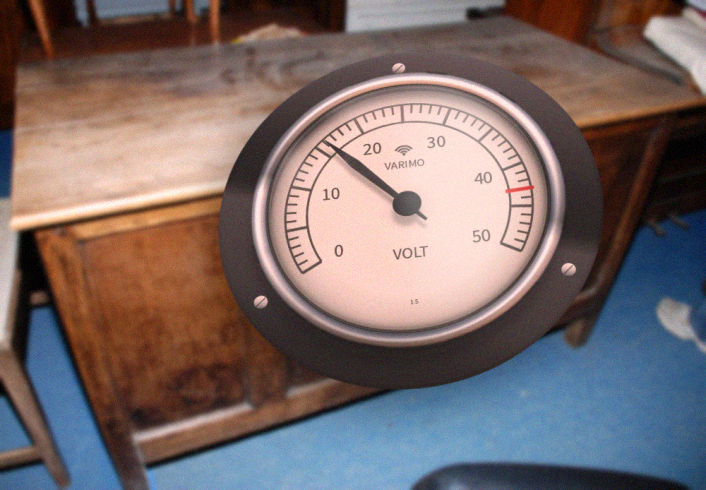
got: 16 V
